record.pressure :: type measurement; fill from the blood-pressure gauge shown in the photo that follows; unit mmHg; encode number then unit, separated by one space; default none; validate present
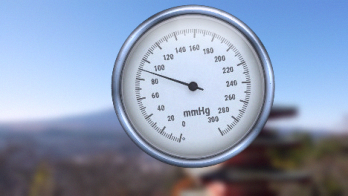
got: 90 mmHg
